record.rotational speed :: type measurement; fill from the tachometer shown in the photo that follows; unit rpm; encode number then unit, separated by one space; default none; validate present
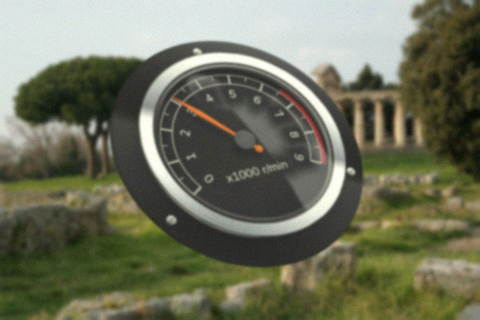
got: 3000 rpm
